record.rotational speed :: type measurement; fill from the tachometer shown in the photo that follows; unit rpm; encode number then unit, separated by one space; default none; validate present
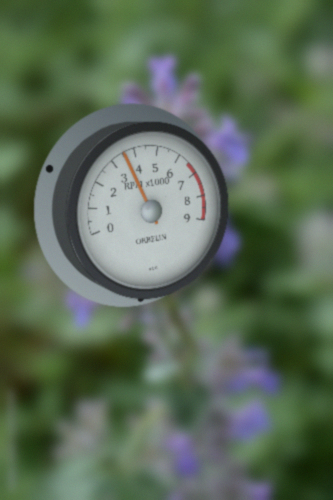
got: 3500 rpm
